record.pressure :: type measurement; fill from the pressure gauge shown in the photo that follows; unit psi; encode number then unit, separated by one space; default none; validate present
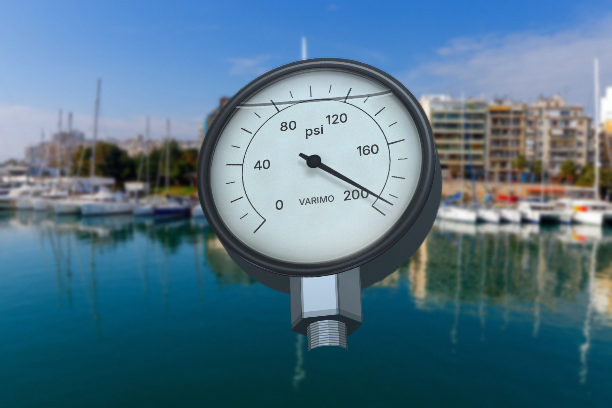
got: 195 psi
